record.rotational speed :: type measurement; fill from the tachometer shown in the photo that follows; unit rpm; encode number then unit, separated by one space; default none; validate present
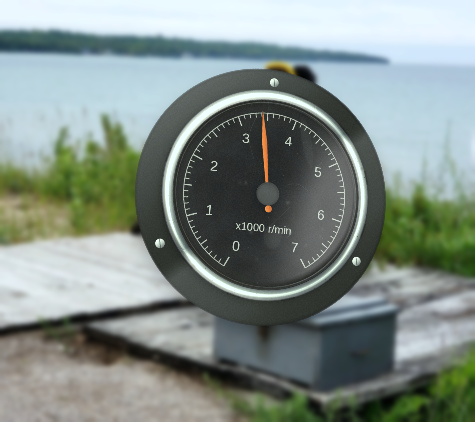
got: 3400 rpm
